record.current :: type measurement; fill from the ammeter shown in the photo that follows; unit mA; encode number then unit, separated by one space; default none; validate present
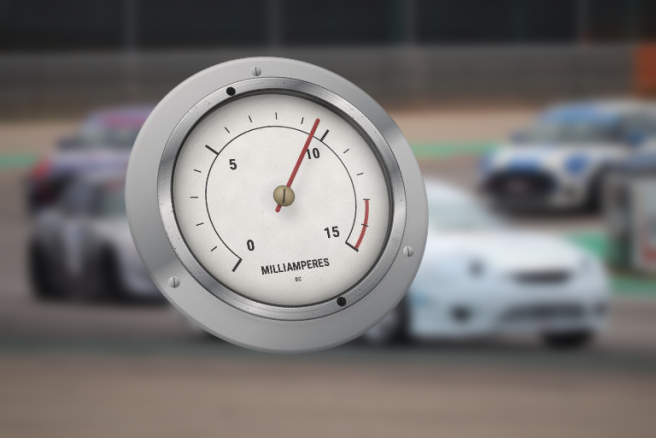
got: 9.5 mA
